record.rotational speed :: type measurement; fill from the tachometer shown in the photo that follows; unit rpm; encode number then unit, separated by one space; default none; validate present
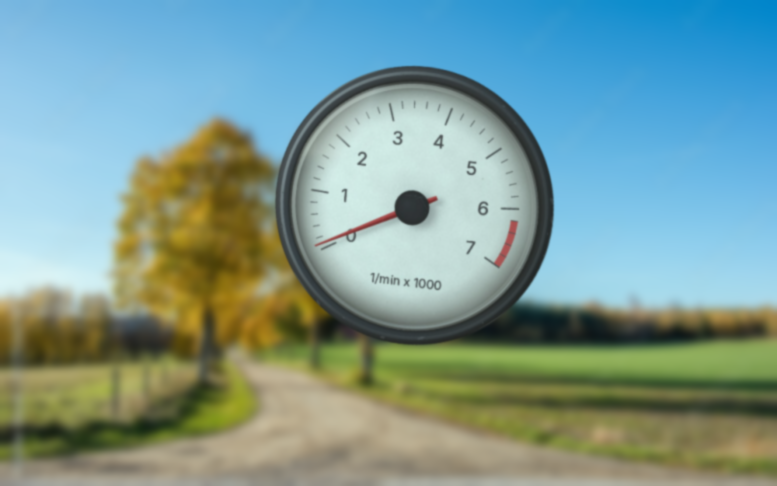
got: 100 rpm
